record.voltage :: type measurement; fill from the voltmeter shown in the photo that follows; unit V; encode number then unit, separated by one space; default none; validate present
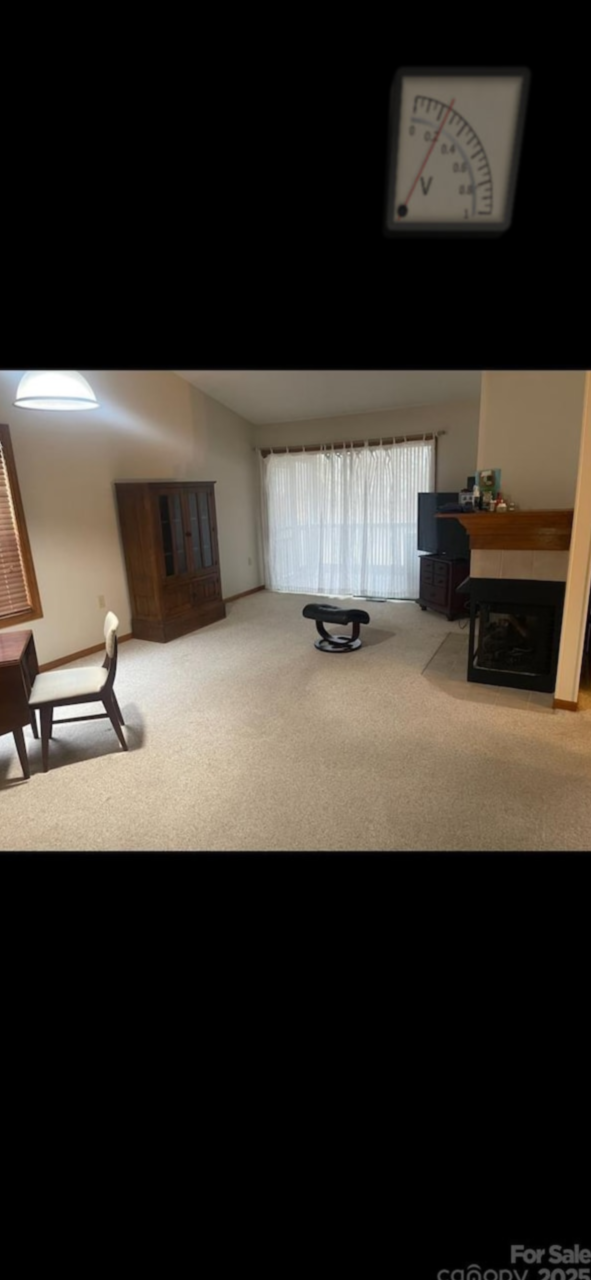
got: 0.25 V
